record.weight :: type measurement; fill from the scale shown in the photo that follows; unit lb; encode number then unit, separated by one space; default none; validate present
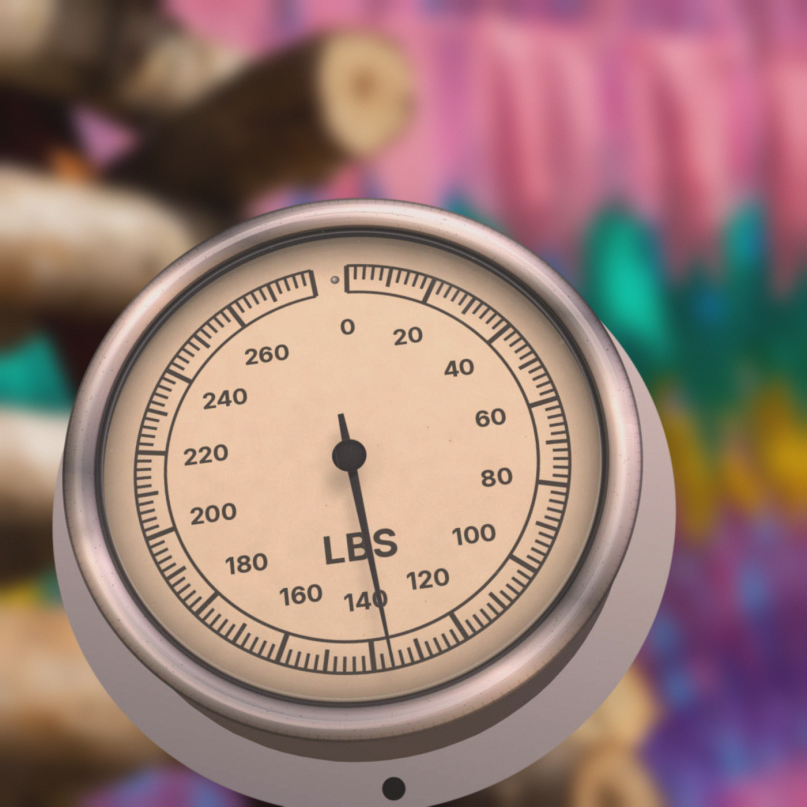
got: 136 lb
